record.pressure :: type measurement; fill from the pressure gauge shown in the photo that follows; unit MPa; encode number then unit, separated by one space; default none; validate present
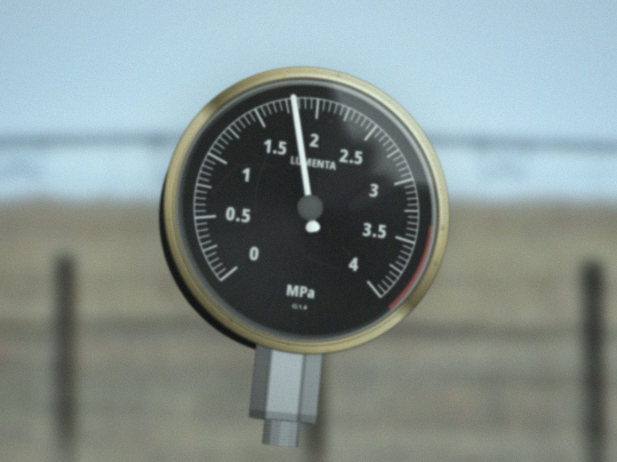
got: 1.8 MPa
